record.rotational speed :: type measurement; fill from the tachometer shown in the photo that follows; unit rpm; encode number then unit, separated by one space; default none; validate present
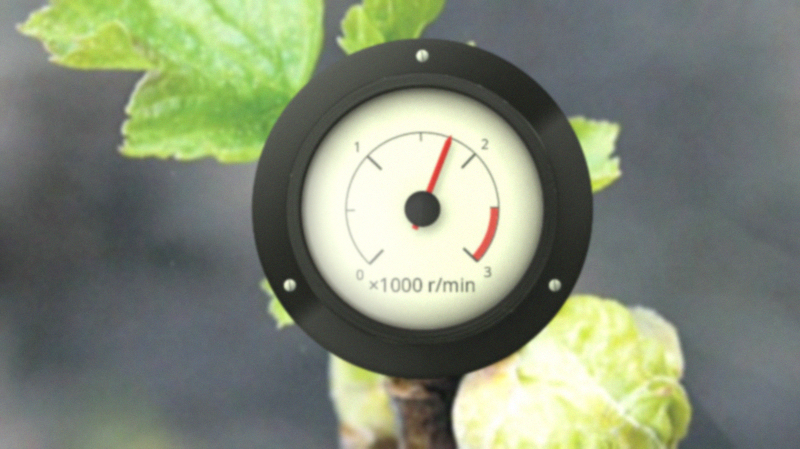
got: 1750 rpm
